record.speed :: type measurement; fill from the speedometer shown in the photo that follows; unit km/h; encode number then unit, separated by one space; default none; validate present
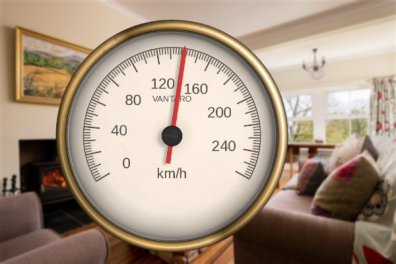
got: 140 km/h
